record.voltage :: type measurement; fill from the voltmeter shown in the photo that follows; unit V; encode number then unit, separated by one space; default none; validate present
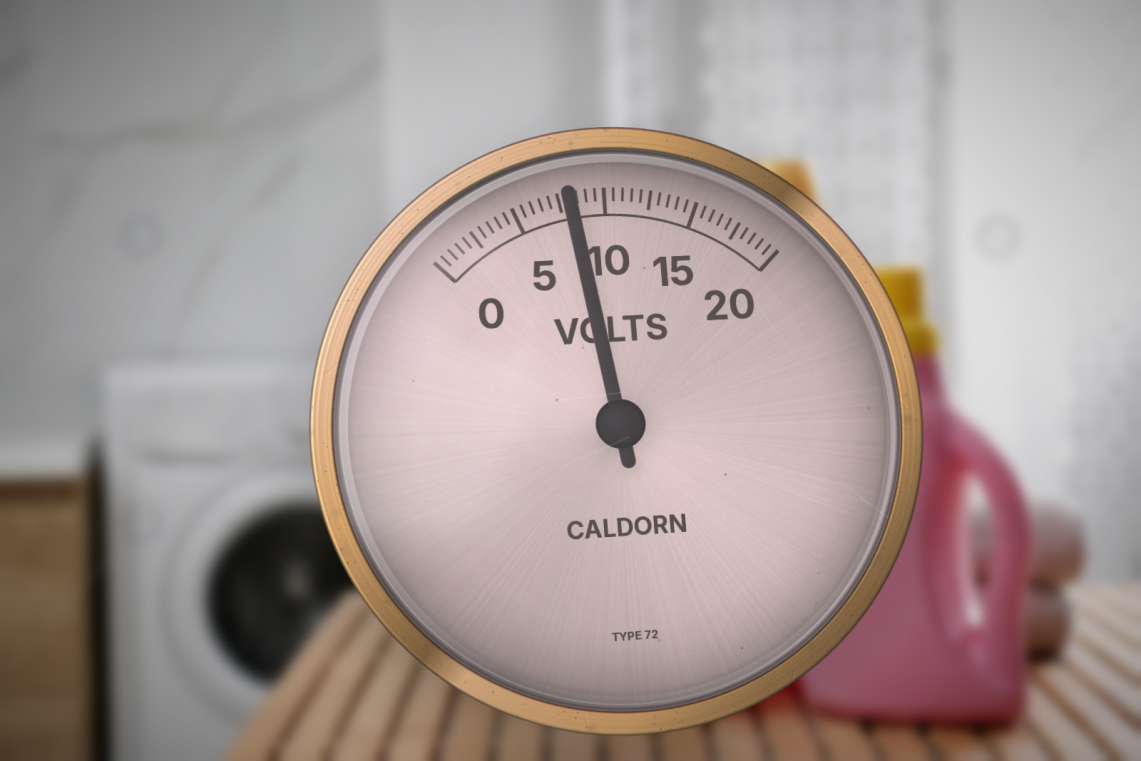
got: 8 V
